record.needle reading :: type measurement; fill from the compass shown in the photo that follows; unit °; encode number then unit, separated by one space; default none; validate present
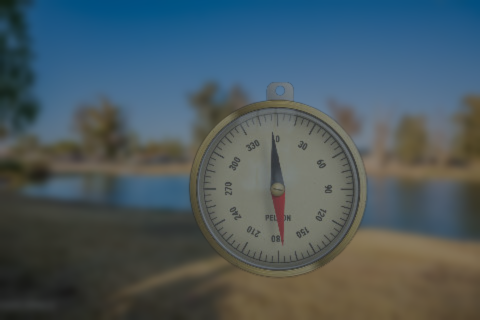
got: 175 °
